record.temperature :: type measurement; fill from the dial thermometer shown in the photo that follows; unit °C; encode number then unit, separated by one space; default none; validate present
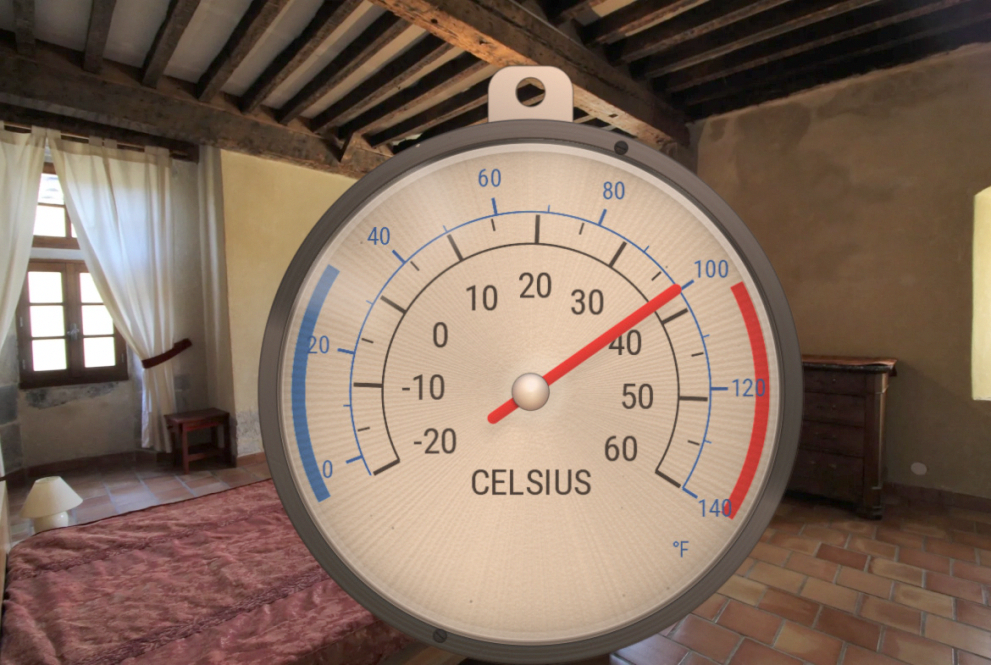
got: 37.5 °C
